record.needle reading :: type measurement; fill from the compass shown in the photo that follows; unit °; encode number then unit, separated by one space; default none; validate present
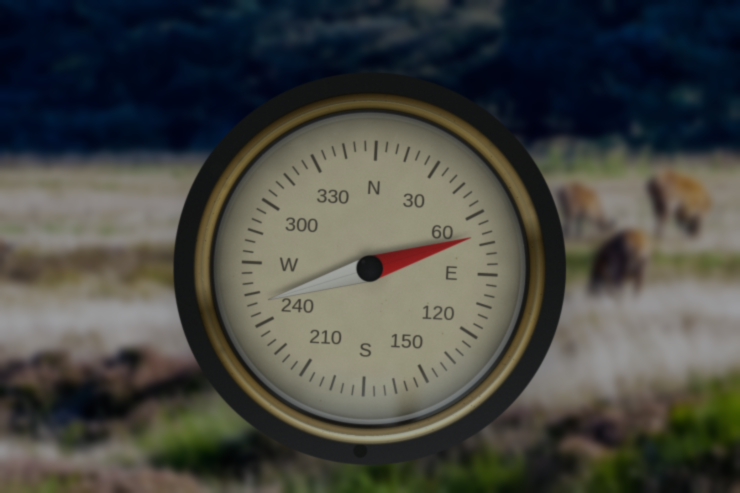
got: 70 °
